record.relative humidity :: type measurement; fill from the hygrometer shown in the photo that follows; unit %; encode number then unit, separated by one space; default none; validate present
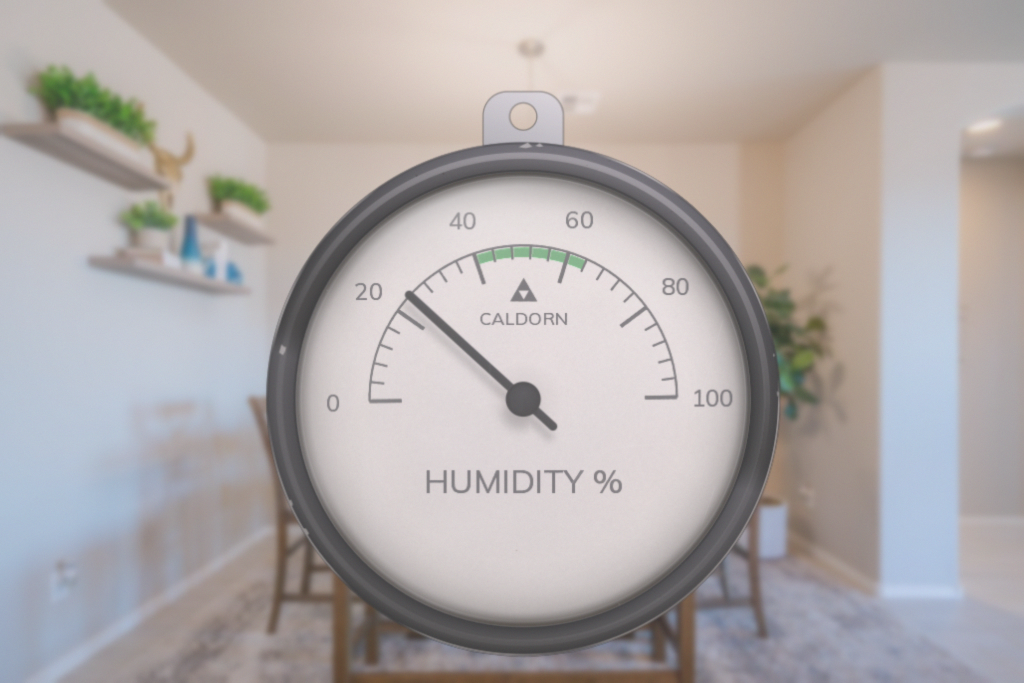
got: 24 %
